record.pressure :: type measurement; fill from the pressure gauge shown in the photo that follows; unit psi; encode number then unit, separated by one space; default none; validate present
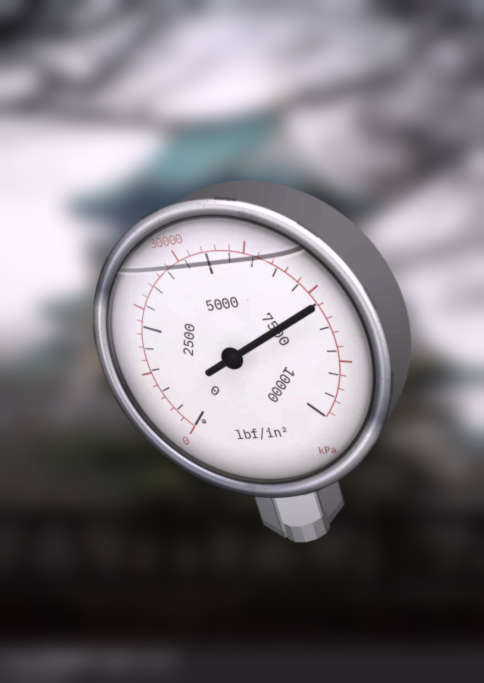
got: 7500 psi
